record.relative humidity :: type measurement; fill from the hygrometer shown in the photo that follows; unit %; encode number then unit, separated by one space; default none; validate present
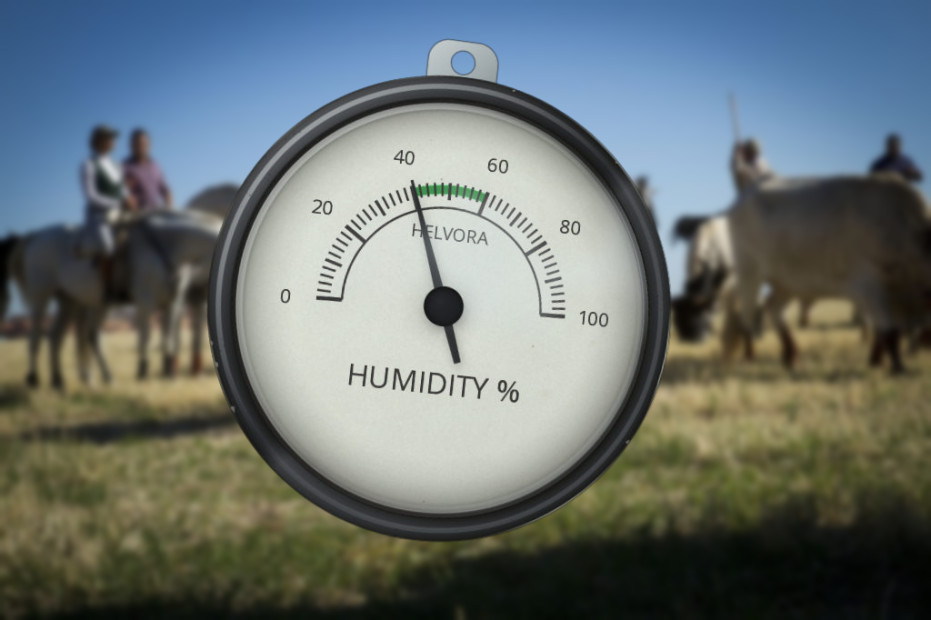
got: 40 %
